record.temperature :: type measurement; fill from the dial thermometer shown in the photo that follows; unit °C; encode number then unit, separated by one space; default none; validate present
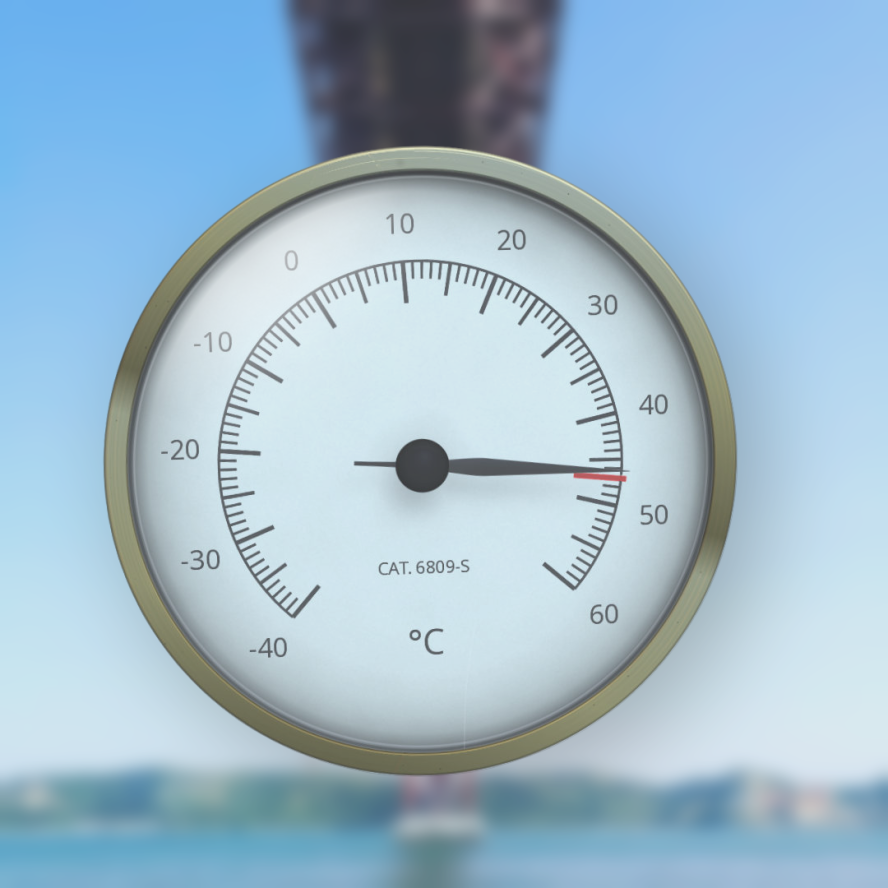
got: 46 °C
